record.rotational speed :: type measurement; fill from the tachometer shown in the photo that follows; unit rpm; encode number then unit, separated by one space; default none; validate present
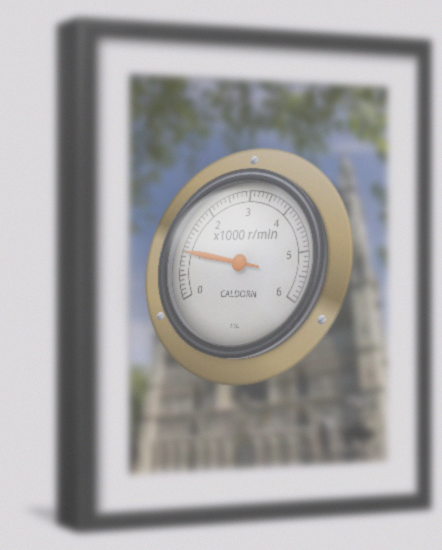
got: 1000 rpm
